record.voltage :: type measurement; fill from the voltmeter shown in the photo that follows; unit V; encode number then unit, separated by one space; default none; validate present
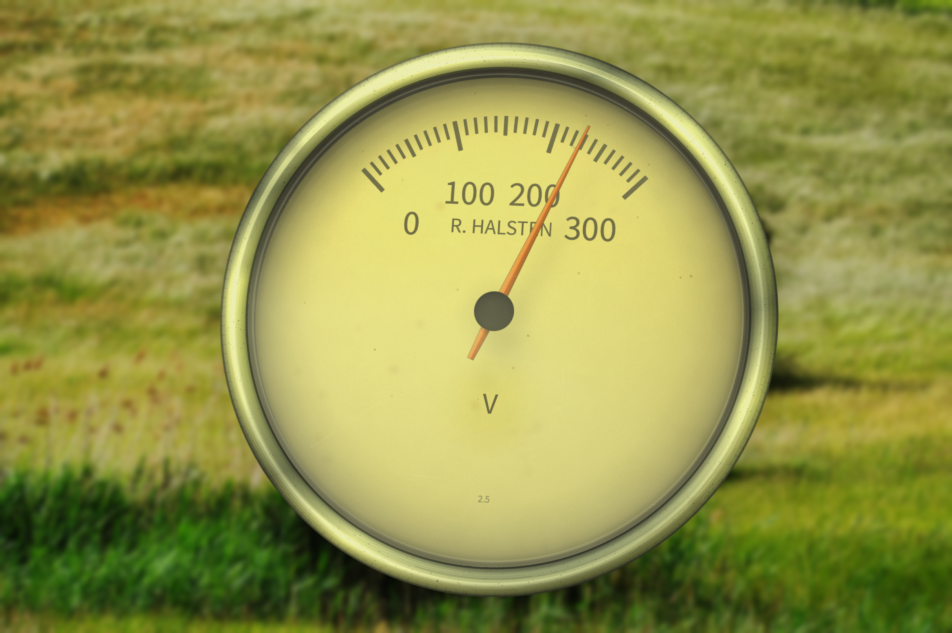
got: 230 V
